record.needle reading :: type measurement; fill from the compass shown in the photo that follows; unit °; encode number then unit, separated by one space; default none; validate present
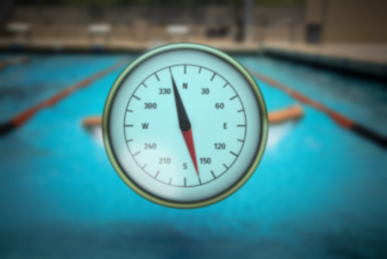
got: 165 °
